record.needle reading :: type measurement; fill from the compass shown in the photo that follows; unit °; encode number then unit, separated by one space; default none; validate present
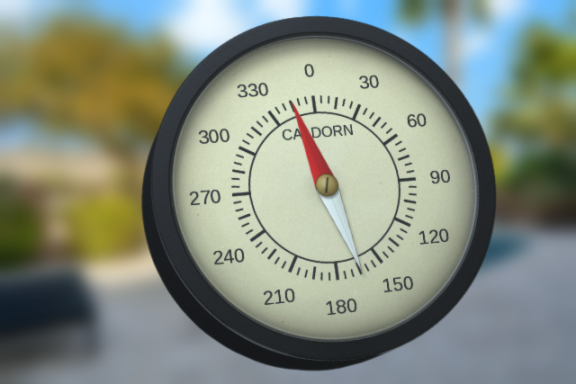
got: 345 °
